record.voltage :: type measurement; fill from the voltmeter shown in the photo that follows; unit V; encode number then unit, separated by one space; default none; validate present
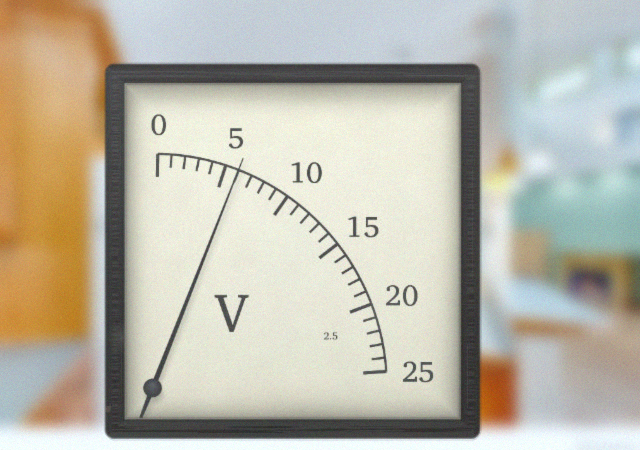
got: 6 V
